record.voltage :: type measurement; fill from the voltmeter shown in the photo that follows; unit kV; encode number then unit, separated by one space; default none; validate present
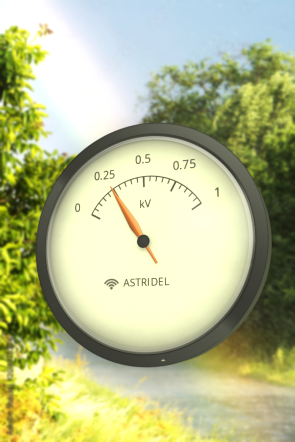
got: 0.25 kV
